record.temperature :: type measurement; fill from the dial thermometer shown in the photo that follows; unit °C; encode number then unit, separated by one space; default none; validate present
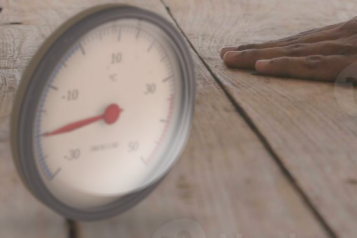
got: -20 °C
